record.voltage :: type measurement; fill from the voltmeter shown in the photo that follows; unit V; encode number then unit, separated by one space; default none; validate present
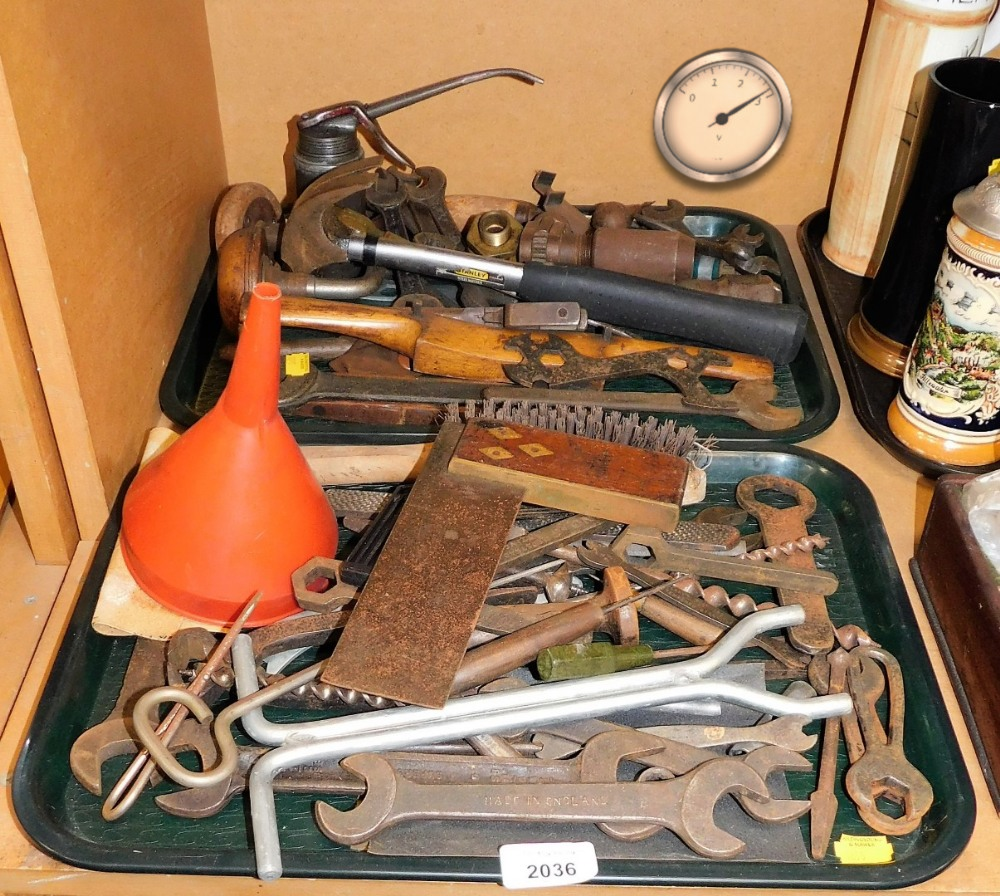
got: 2.8 V
